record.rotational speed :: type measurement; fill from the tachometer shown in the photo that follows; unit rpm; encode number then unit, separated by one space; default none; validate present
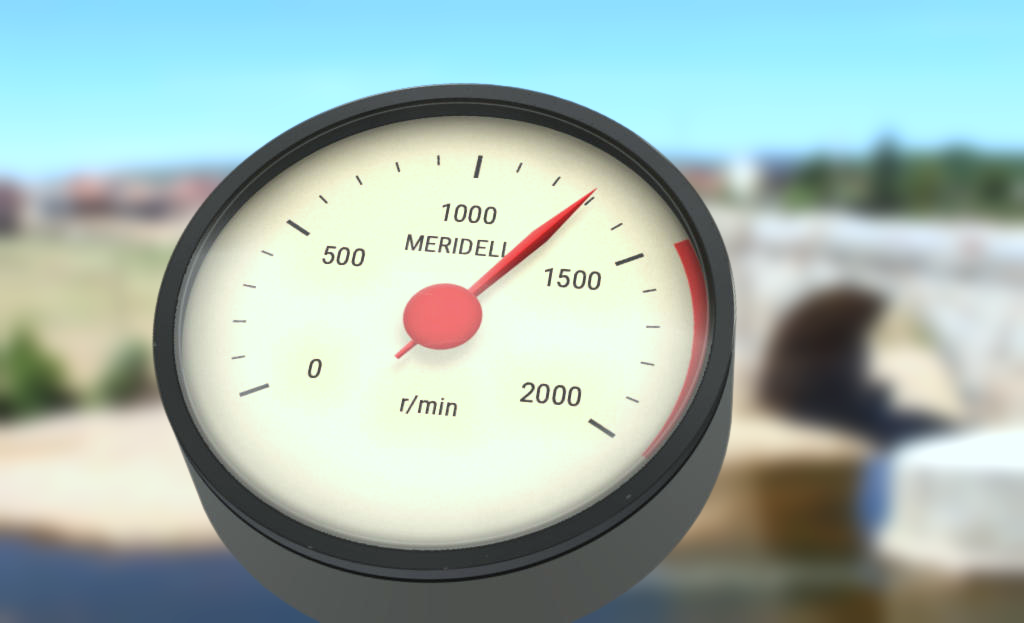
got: 1300 rpm
